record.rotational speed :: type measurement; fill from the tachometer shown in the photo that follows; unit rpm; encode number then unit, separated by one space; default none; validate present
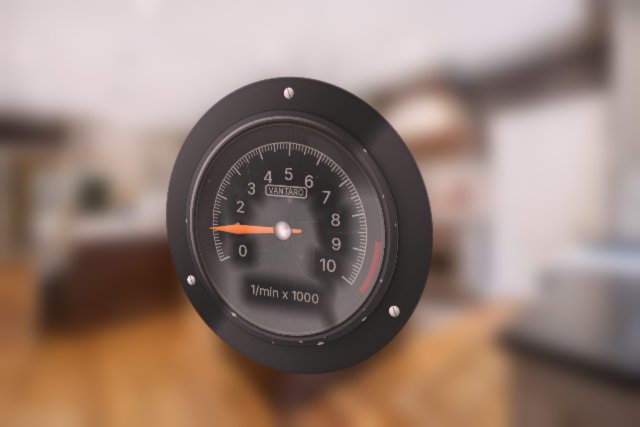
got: 1000 rpm
